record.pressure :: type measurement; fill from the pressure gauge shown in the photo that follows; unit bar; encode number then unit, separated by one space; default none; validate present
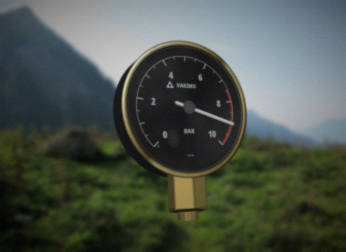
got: 9 bar
